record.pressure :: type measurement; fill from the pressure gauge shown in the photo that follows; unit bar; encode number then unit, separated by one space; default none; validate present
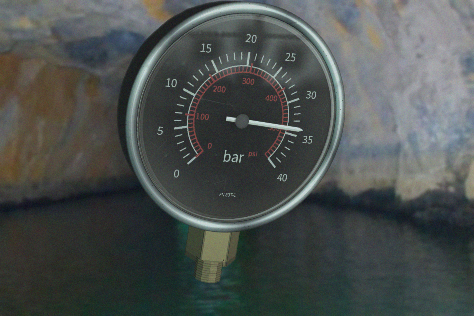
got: 34 bar
